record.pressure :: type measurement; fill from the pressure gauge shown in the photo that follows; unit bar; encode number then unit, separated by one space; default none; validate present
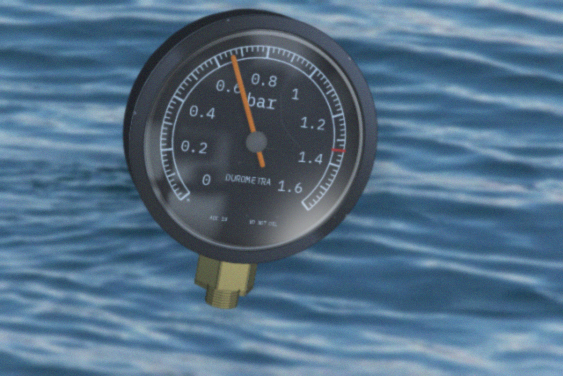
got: 0.66 bar
